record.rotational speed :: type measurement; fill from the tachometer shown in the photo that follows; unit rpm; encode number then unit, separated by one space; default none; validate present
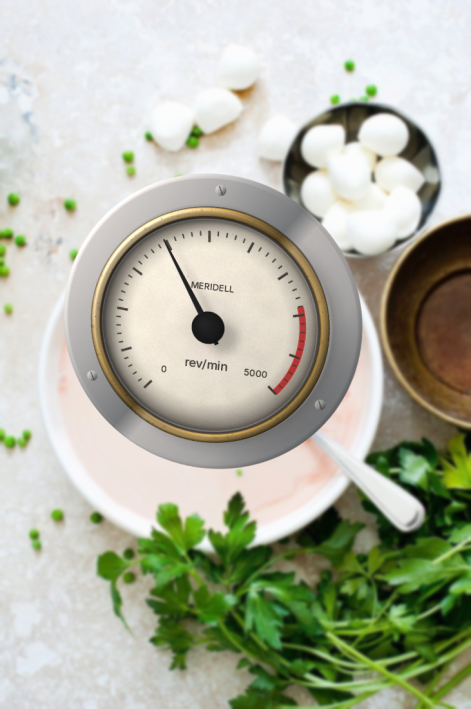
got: 2000 rpm
